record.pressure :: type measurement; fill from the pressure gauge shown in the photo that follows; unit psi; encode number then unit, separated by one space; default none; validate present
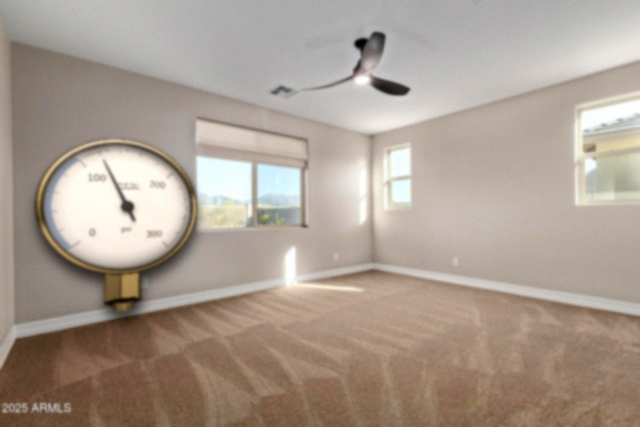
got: 120 psi
